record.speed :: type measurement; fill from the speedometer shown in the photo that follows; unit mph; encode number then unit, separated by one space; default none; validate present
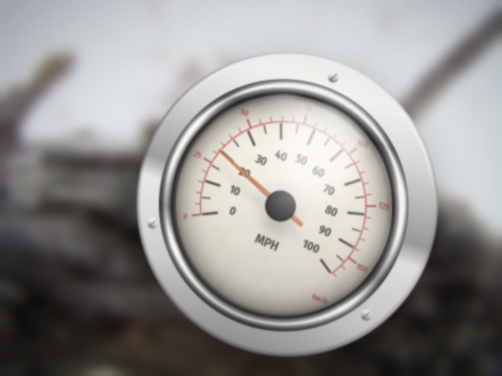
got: 20 mph
